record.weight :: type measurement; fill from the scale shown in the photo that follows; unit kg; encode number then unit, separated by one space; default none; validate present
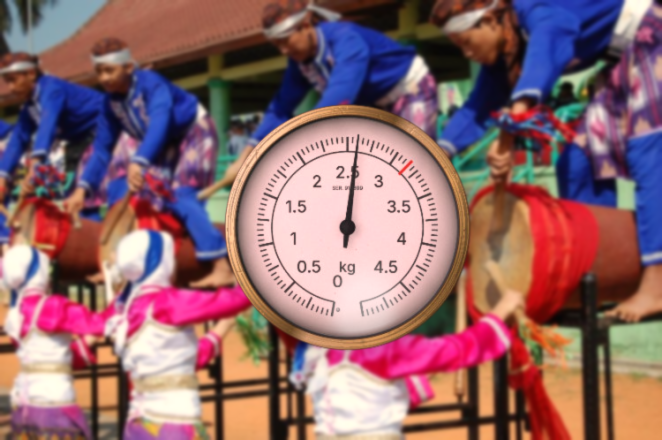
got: 2.6 kg
